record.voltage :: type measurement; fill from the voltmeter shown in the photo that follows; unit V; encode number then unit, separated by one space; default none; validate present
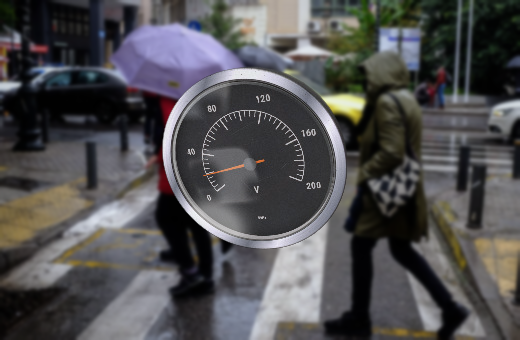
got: 20 V
